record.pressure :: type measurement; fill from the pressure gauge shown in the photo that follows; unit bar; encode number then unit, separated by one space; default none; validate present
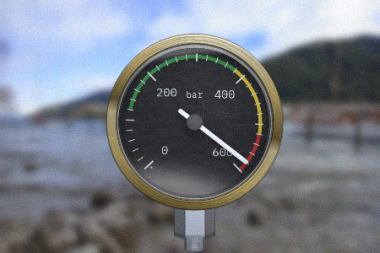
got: 580 bar
